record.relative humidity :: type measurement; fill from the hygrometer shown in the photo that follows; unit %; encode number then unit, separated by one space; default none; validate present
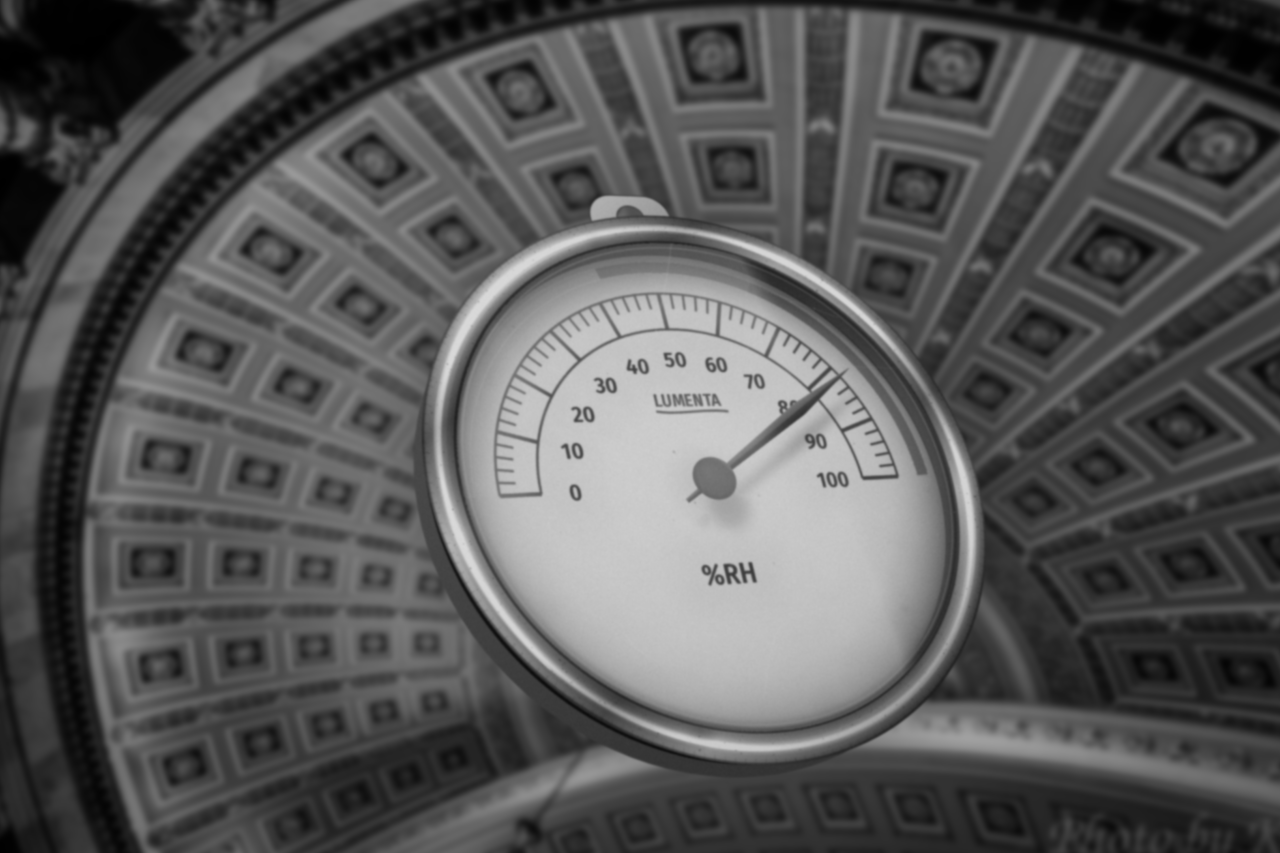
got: 82 %
